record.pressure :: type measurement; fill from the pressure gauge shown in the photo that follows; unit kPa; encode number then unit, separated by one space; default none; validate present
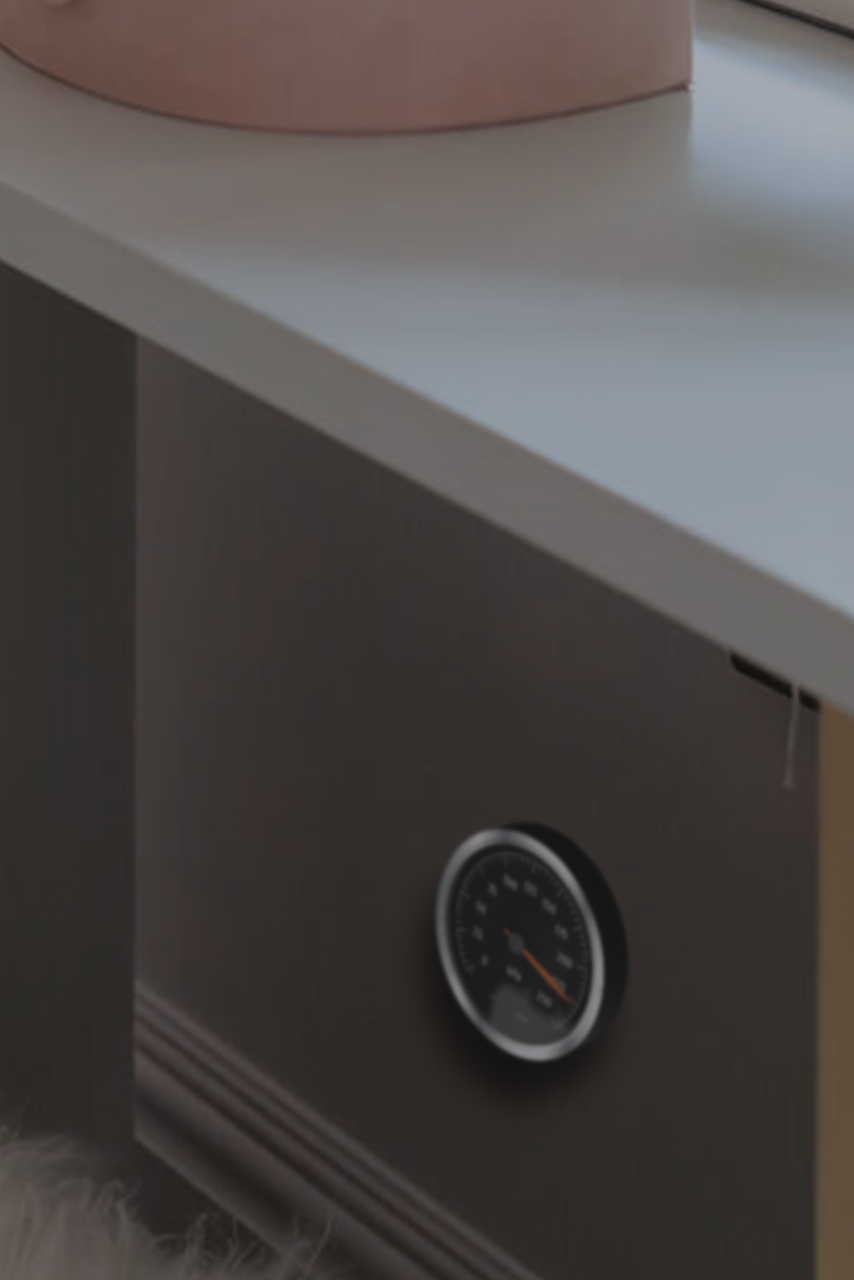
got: 225 kPa
